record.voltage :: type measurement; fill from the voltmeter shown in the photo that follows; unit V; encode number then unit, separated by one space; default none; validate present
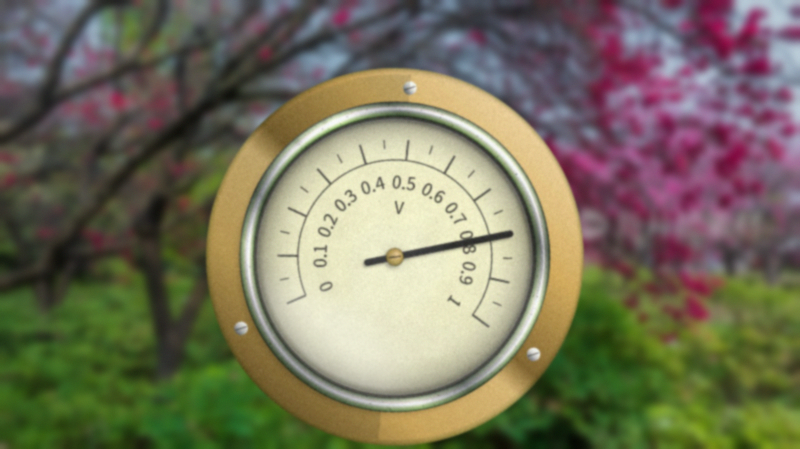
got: 0.8 V
